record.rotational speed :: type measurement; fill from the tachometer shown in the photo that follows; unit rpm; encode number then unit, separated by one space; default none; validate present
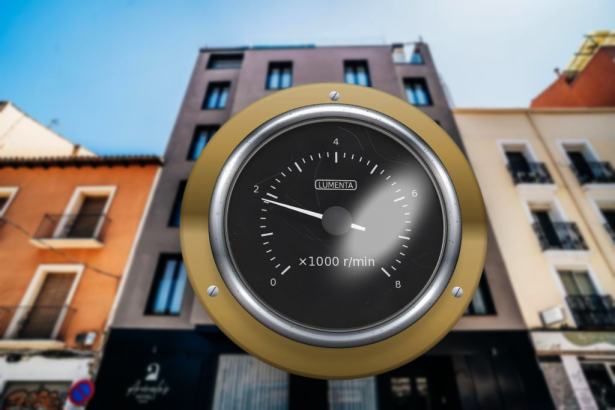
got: 1800 rpm
